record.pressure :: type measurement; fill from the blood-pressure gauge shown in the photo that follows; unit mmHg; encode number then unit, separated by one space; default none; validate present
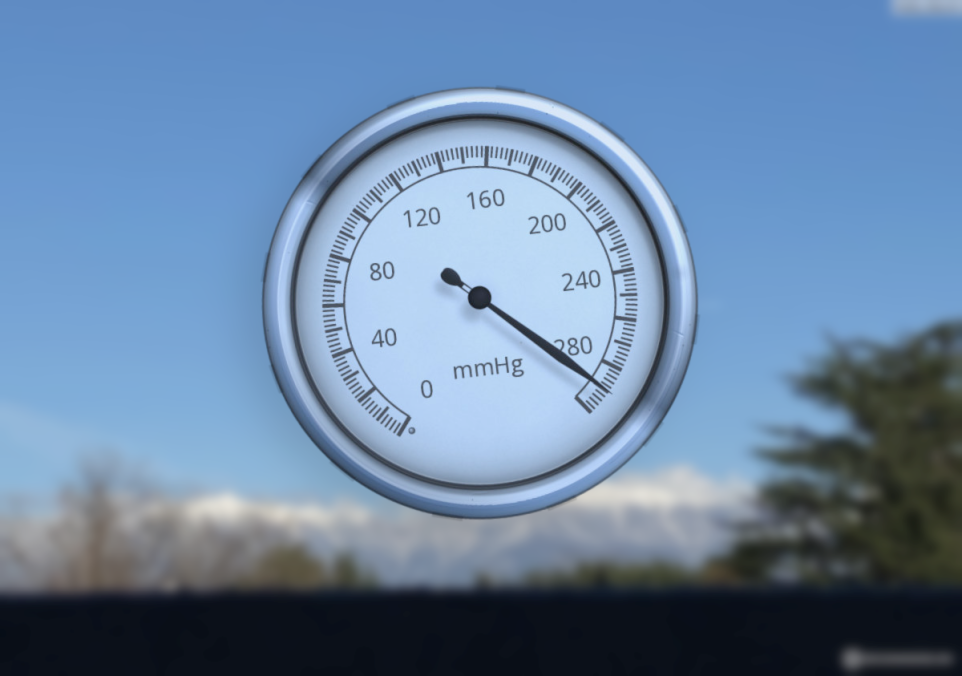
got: 290 mmHg
